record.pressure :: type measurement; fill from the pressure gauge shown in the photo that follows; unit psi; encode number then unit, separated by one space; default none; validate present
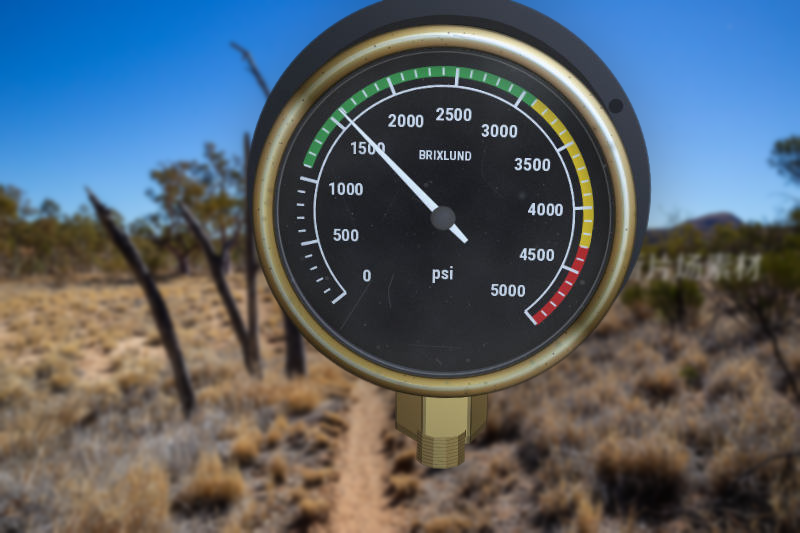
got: 1600 psi
